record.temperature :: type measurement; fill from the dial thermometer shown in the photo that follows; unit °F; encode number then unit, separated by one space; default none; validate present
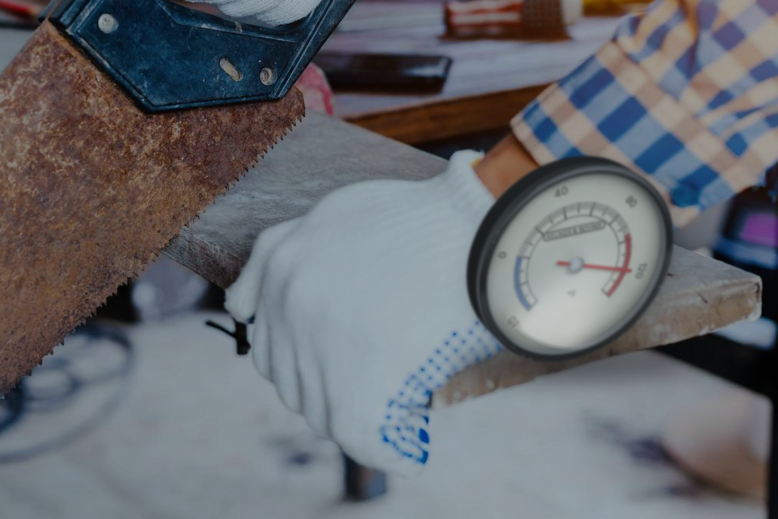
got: 120 °F
